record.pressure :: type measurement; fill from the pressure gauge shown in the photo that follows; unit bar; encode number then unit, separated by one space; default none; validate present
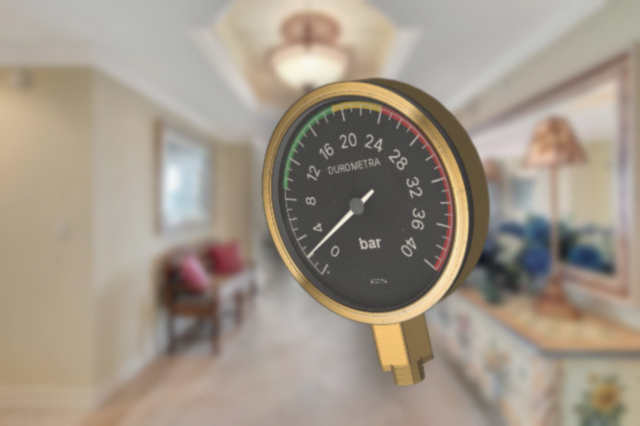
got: 2 bar
